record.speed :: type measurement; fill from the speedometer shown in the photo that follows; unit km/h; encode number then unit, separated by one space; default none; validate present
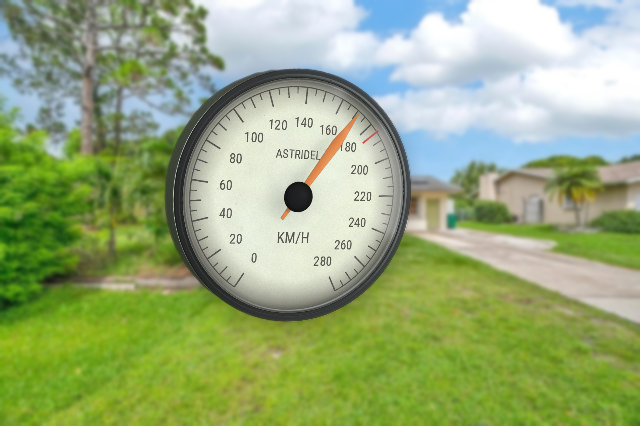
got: 170 km/h
